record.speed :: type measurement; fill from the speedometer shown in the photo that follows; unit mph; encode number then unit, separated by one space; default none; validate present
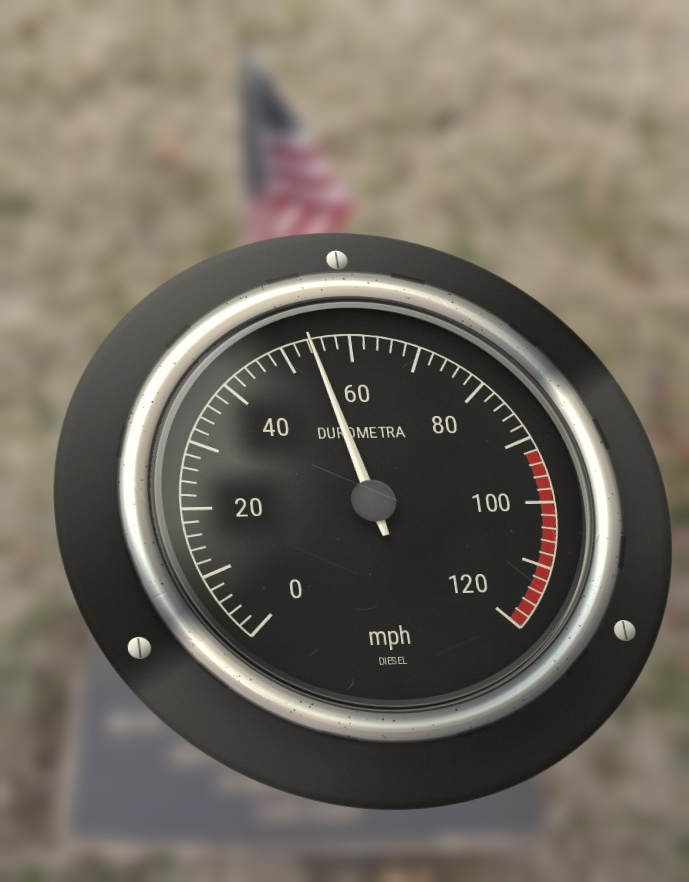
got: 54 mph
